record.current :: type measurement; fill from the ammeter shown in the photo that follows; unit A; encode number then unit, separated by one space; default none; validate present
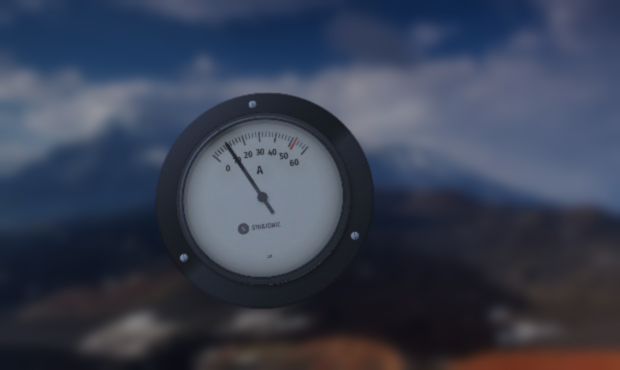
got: 10 A
